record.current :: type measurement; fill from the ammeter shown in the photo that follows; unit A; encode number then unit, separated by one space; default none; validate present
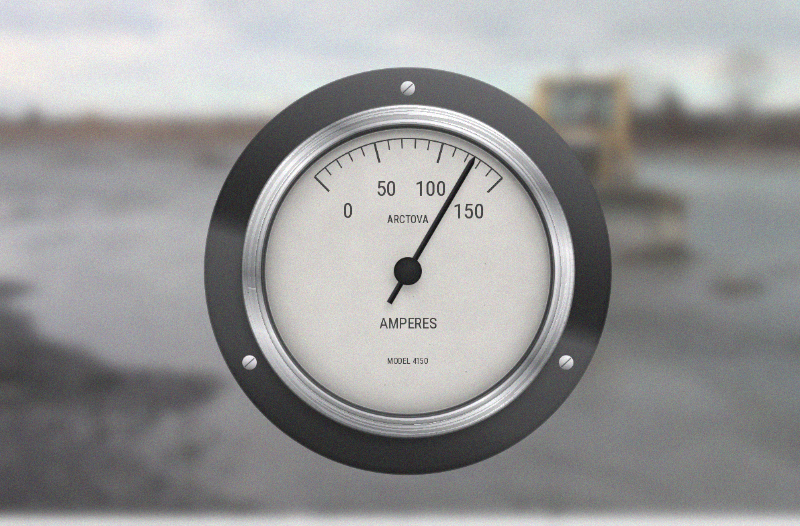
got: 125 A
